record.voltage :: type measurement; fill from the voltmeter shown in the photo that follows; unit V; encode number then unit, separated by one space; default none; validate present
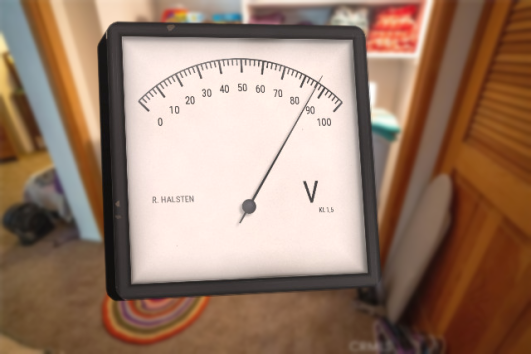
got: 86 V
